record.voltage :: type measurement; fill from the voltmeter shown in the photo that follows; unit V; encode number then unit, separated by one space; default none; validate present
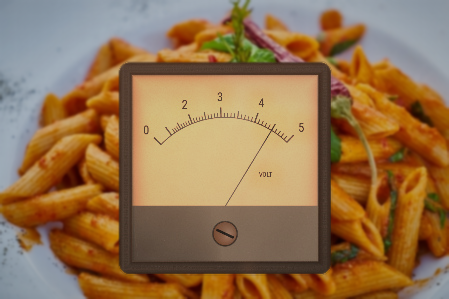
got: 4.5 V
